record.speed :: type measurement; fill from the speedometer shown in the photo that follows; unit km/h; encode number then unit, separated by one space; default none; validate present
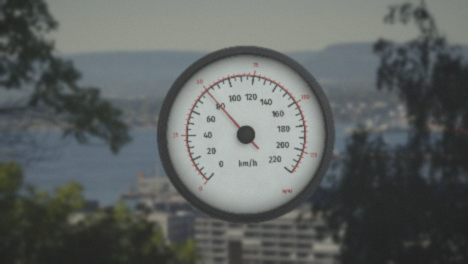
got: 80 km/h
